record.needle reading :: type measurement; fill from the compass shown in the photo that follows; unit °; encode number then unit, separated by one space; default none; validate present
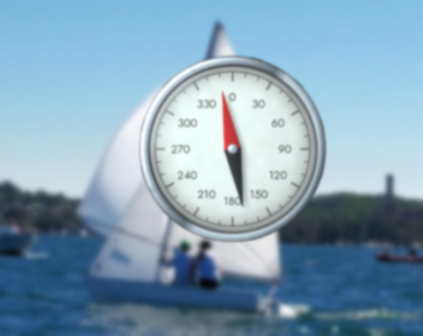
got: 350 °
